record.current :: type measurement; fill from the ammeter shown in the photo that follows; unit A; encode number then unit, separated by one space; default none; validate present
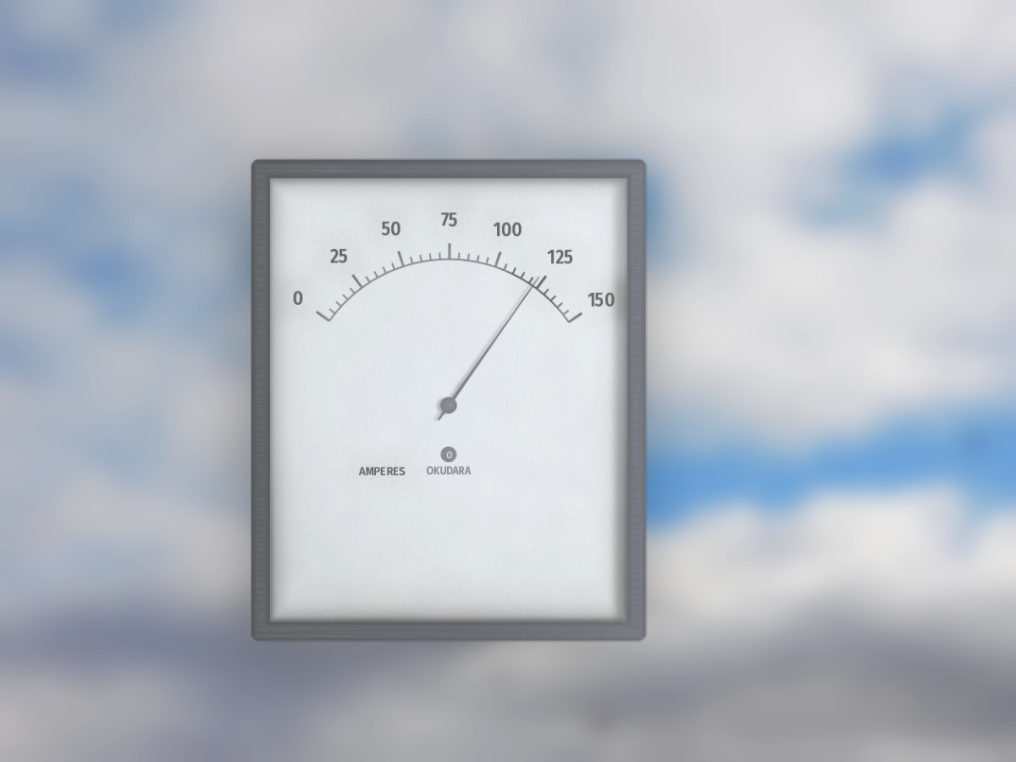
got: 122.5 A
